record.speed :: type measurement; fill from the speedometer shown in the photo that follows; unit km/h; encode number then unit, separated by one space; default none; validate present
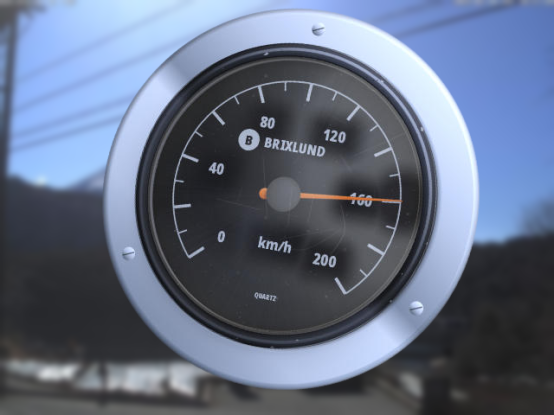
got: 160 km/h
